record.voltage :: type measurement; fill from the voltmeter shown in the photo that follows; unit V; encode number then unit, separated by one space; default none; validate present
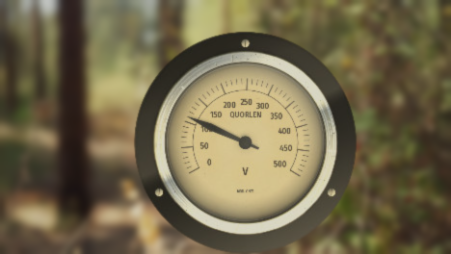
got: 110 V
